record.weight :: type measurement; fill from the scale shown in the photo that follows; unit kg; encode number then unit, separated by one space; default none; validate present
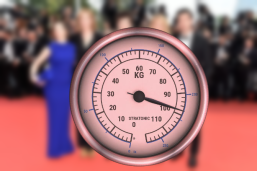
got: 98 kg
